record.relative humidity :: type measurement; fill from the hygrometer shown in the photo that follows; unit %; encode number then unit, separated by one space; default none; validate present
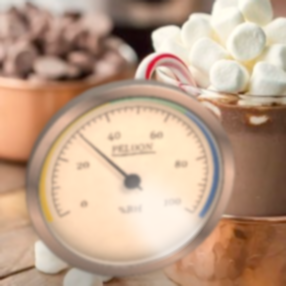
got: 30 %
